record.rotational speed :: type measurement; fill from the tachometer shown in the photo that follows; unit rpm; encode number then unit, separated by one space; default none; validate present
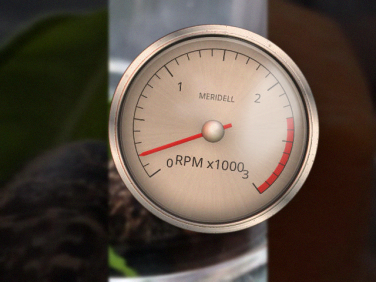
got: 200 rpm
